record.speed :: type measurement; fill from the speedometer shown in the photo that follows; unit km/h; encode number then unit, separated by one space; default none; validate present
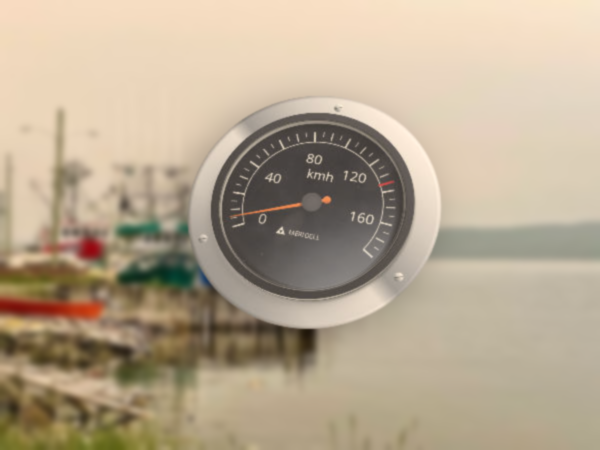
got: 5 km/h
